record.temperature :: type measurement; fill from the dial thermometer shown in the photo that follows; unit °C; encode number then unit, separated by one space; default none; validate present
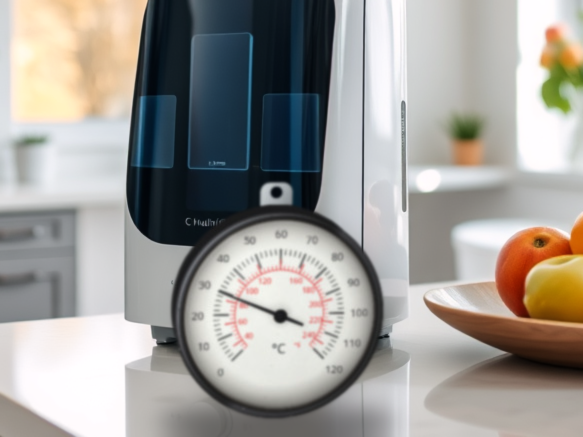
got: 30 °C
